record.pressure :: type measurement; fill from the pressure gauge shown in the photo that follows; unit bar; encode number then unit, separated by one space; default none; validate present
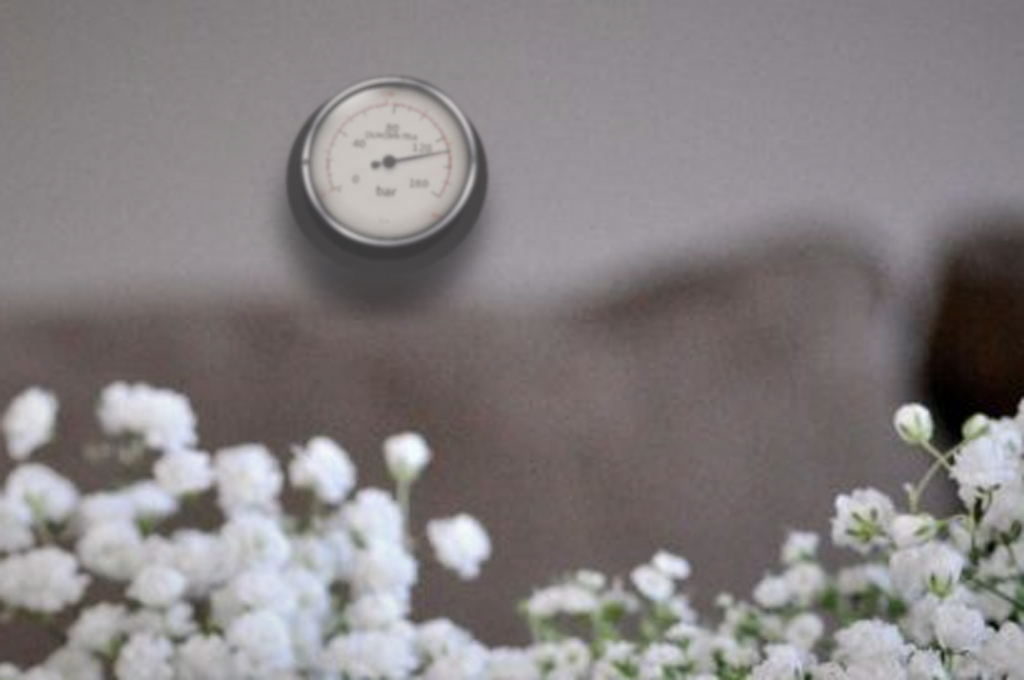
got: 130 bar
